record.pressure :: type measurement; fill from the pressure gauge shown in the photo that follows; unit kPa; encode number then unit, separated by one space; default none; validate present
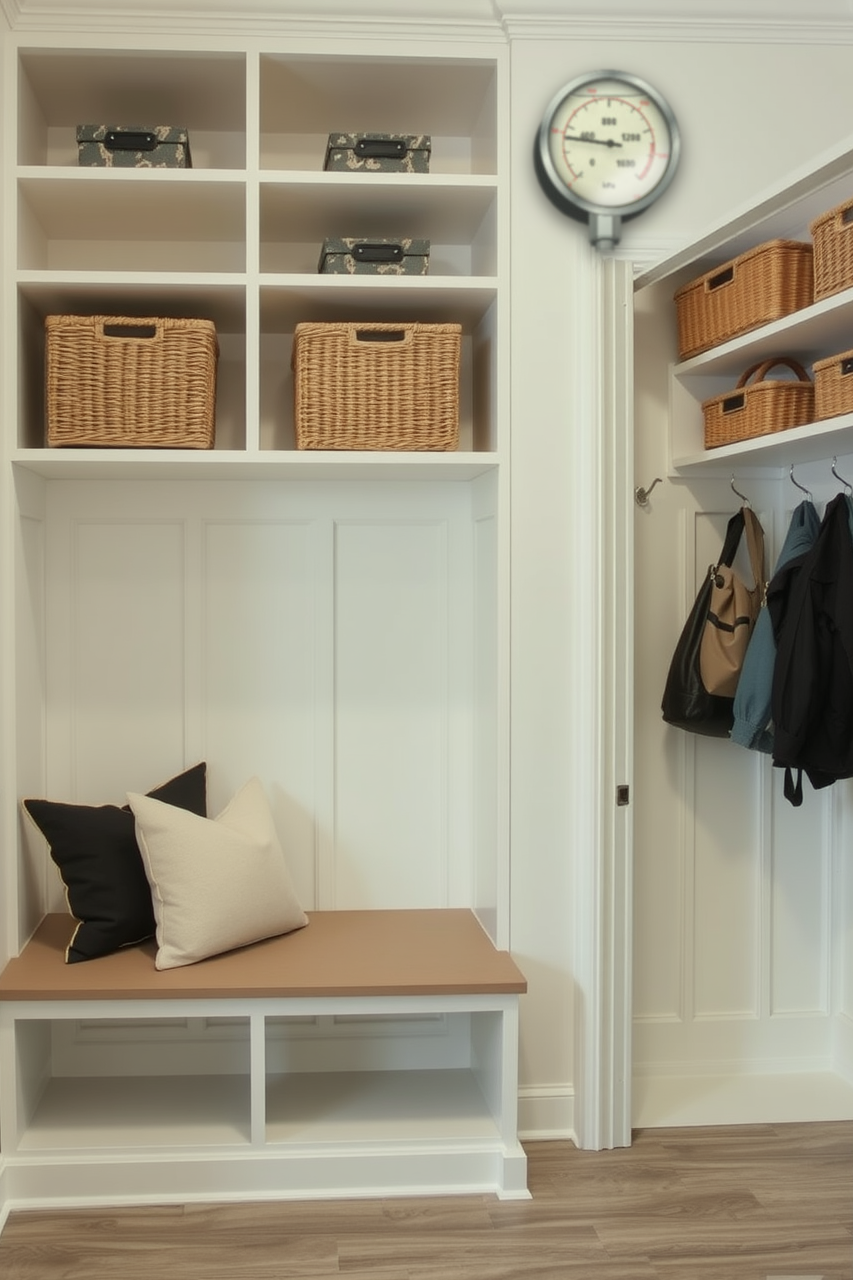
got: 300 kPa
